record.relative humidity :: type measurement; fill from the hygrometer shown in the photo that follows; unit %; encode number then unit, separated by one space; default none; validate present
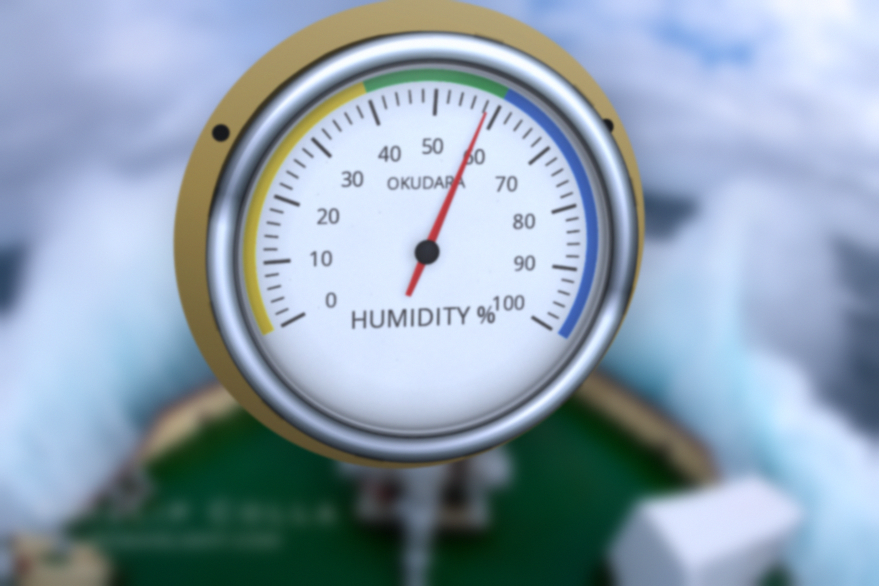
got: 58 %
